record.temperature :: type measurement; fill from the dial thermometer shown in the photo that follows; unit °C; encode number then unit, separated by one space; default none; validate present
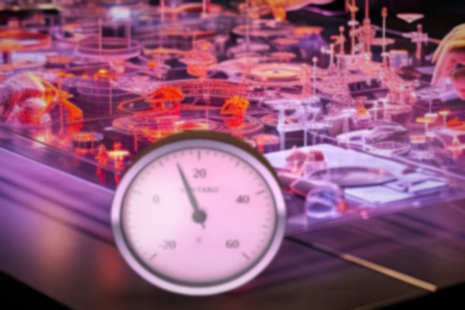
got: 14 °C
